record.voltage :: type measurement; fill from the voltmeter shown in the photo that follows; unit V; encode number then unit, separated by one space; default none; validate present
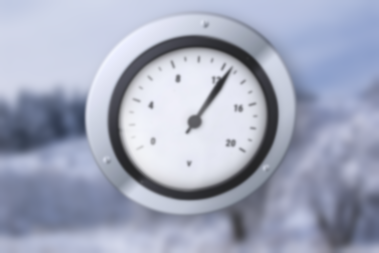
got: 12.5 V
